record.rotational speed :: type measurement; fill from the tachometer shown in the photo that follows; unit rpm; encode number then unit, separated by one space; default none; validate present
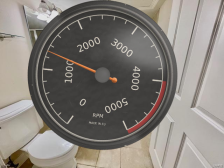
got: 1300 rpm
